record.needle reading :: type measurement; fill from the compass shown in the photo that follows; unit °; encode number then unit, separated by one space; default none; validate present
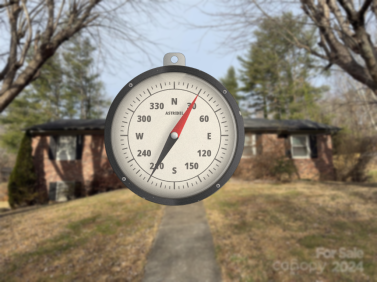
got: 30 °
